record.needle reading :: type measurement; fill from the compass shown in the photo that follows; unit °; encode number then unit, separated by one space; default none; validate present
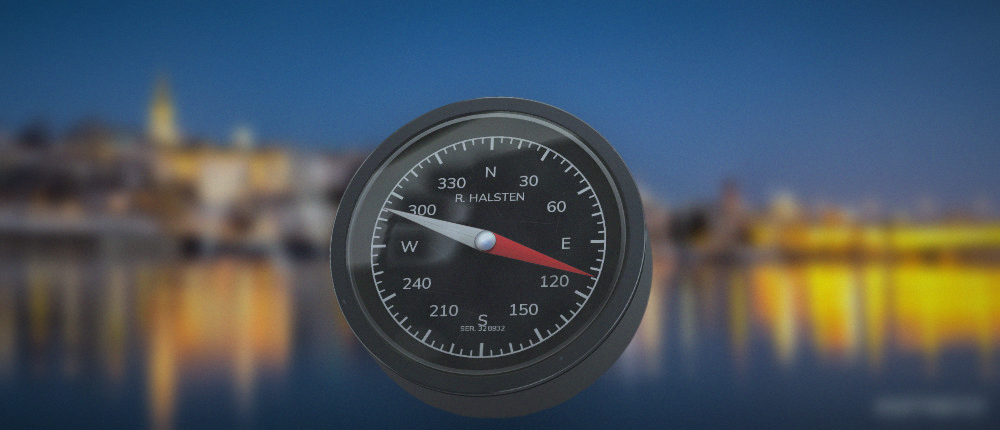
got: 110 °
